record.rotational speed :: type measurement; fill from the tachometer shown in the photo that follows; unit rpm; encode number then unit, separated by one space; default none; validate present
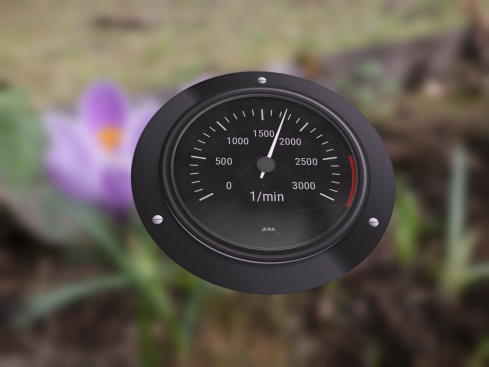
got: 1750 rpm
